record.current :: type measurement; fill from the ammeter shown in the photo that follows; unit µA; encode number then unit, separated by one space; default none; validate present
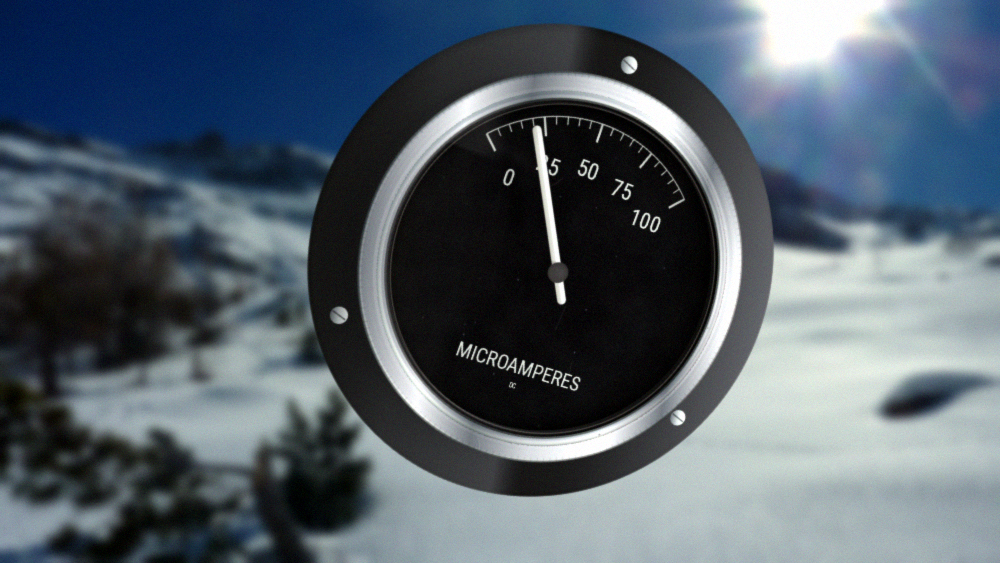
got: 20 µA
